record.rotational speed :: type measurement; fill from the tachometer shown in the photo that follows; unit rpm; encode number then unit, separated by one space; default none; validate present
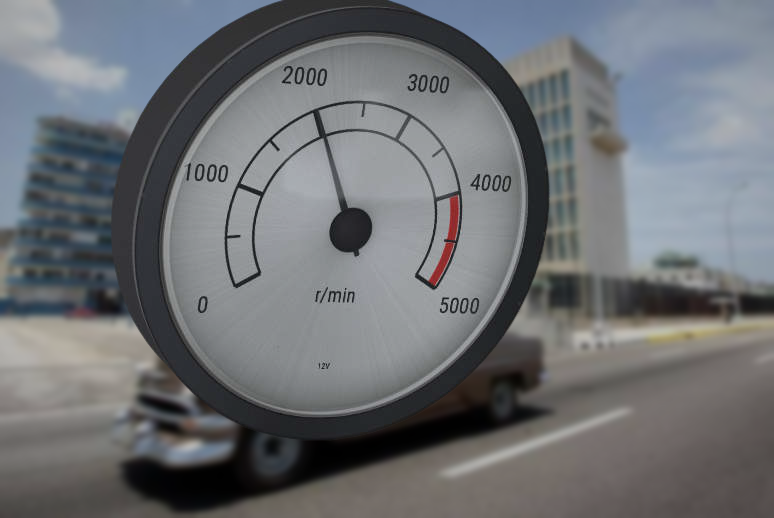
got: 2000 rpm
